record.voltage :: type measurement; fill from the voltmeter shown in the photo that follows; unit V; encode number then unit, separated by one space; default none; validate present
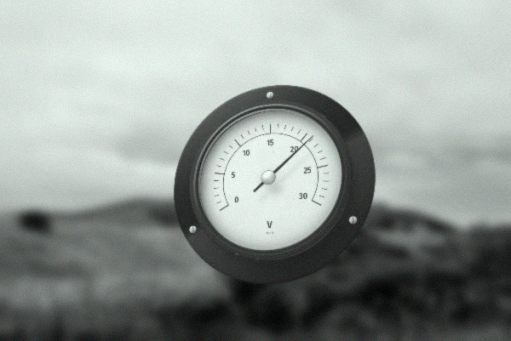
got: 21 V
